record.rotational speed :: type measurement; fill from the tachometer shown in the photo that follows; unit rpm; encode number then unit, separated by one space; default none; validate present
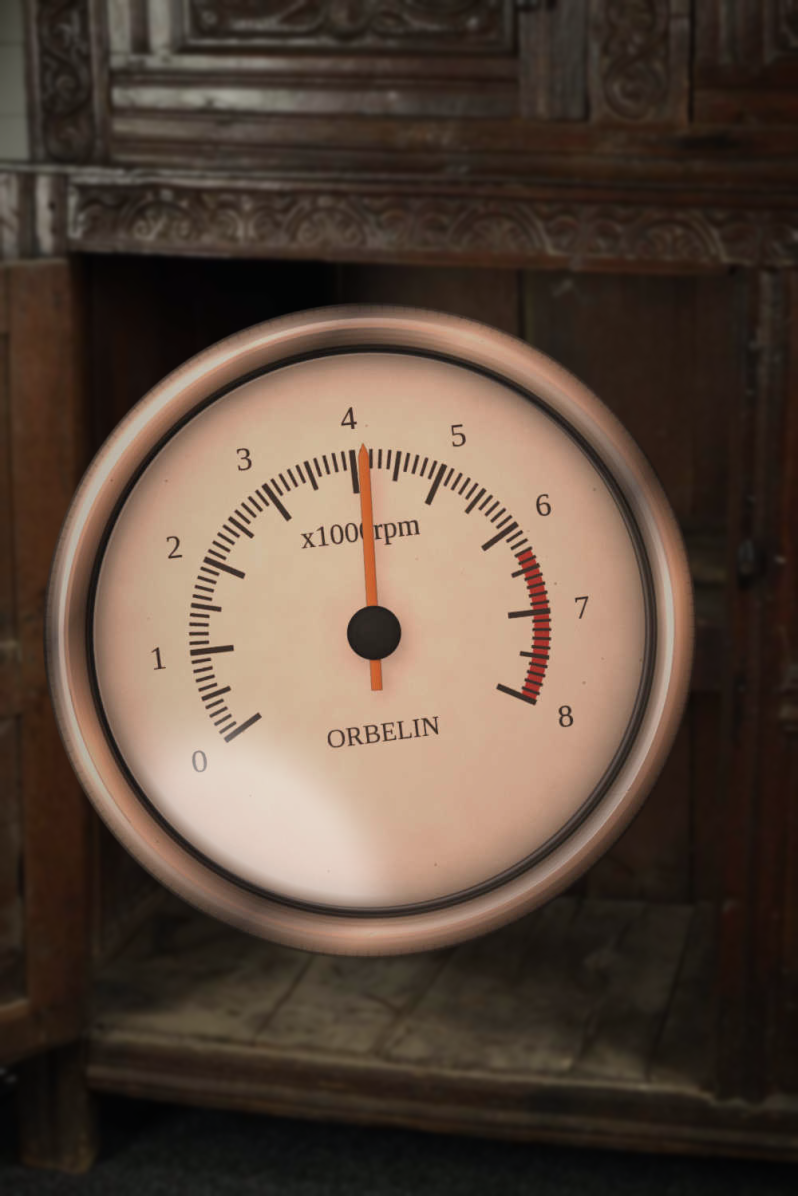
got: 4100 rpm
